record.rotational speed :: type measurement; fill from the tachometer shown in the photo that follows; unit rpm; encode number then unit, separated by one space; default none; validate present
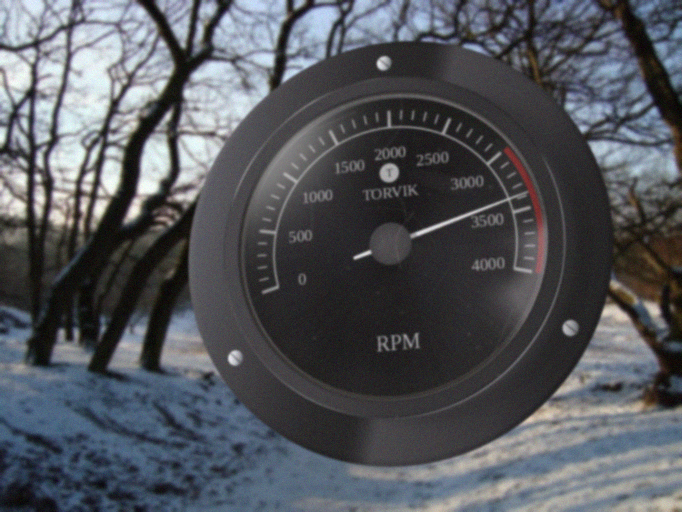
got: 3400 rpm
